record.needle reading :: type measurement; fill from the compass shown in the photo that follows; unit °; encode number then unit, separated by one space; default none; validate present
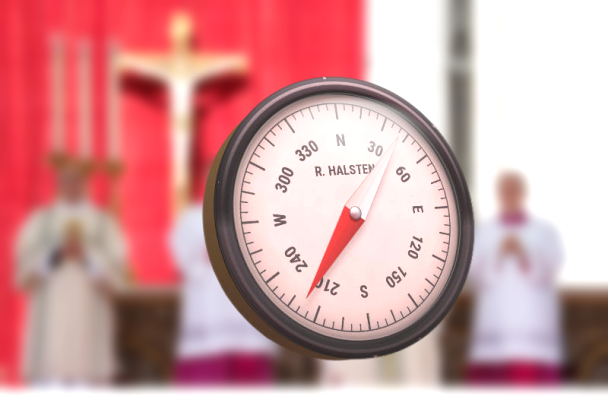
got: 220 °
